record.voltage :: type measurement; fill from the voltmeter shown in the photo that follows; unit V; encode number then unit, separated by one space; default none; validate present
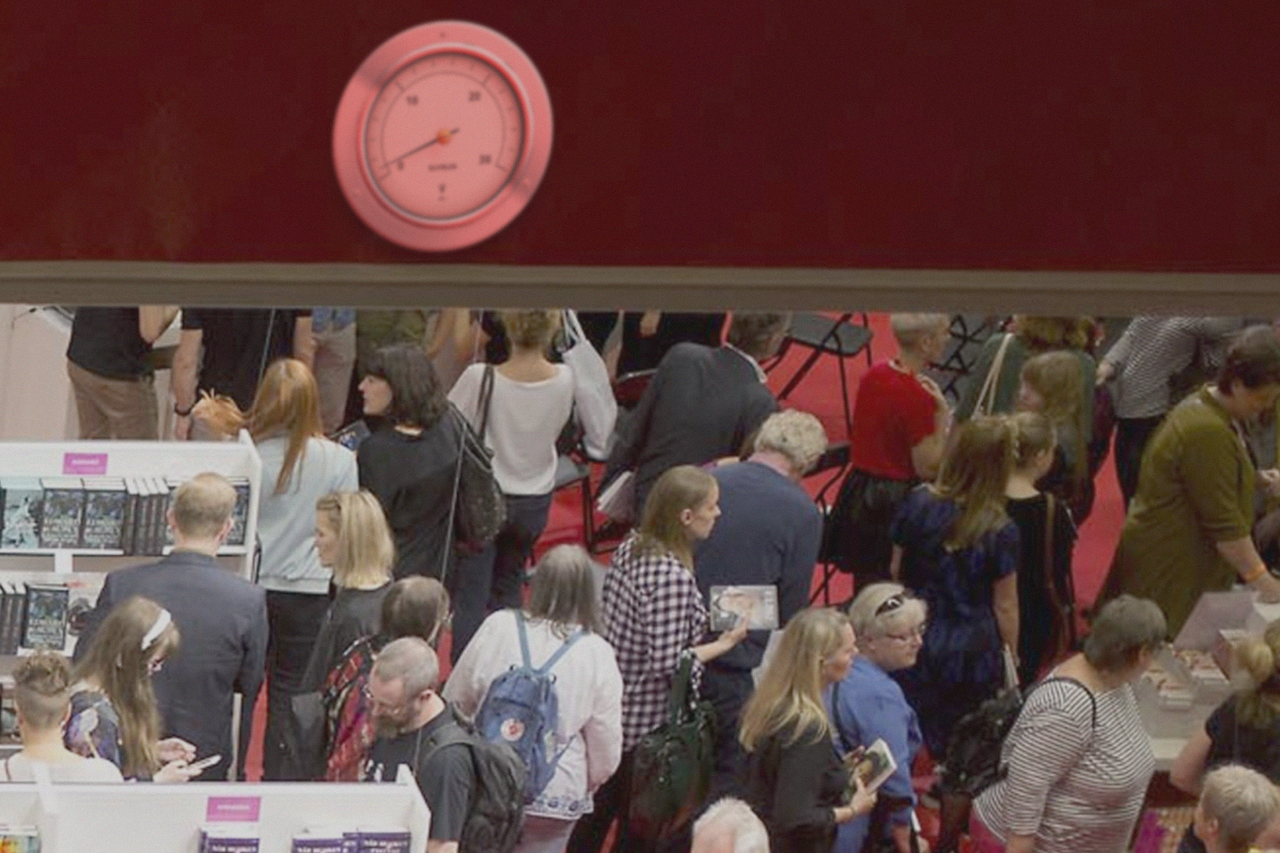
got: 1 V
